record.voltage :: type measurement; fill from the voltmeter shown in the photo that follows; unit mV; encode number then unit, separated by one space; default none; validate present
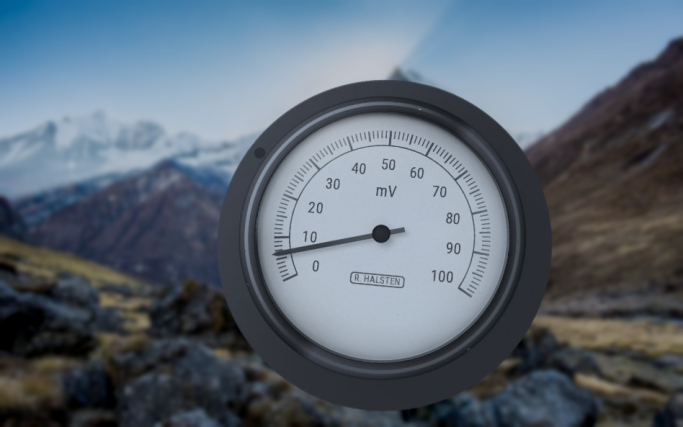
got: 6 mV
